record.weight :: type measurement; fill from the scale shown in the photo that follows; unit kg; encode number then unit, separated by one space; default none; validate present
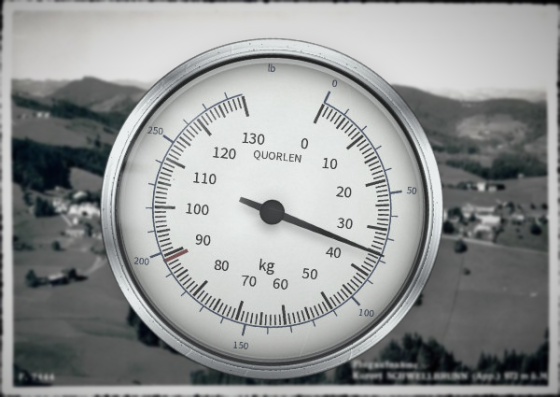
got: 35 kg
